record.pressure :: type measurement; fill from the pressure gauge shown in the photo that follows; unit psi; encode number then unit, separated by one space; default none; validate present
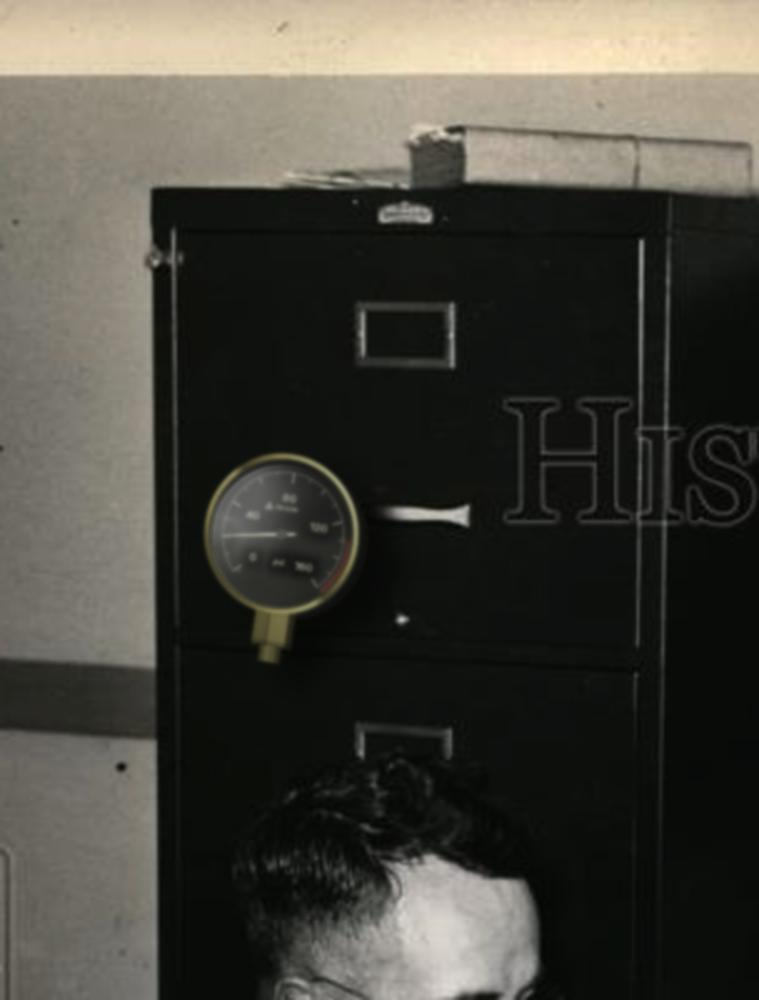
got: 20 psi
